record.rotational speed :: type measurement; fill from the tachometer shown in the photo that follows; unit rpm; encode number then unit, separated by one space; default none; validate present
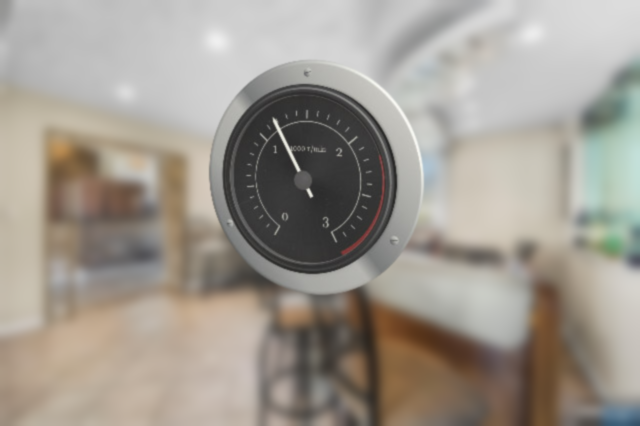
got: 1200 rpm
